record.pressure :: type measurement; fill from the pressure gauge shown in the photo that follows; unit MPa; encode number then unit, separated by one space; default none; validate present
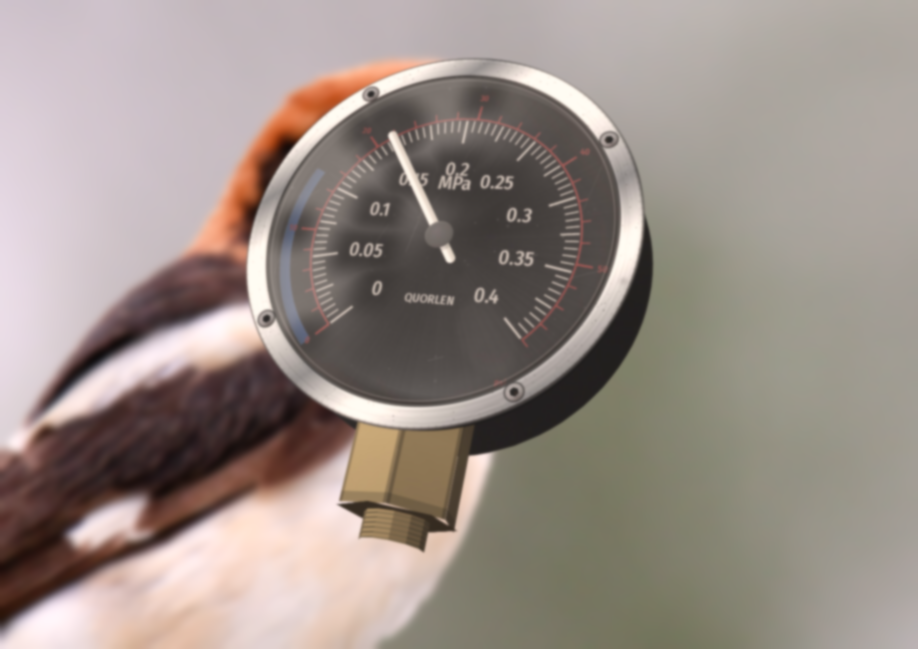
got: 0.15 MPa
